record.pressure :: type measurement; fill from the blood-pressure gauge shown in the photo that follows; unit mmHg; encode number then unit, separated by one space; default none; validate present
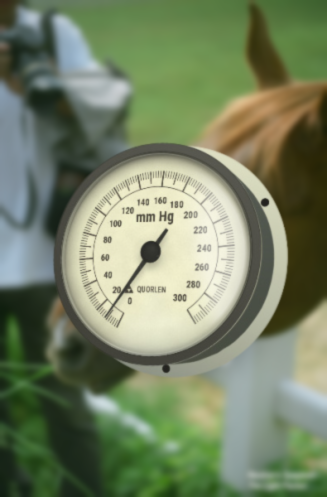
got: 10 mmHg
